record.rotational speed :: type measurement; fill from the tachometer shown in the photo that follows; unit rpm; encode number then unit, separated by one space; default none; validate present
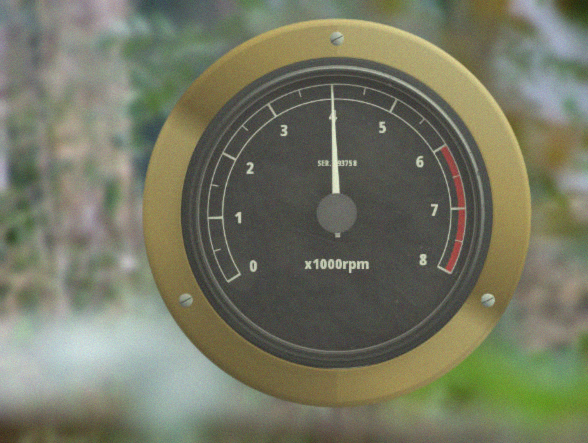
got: 4000 rpm
